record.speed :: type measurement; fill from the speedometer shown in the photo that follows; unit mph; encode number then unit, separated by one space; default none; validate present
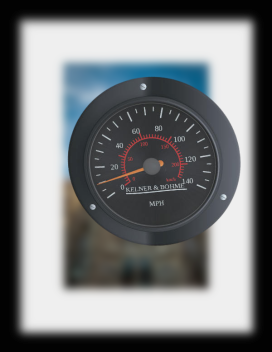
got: 10 mph
